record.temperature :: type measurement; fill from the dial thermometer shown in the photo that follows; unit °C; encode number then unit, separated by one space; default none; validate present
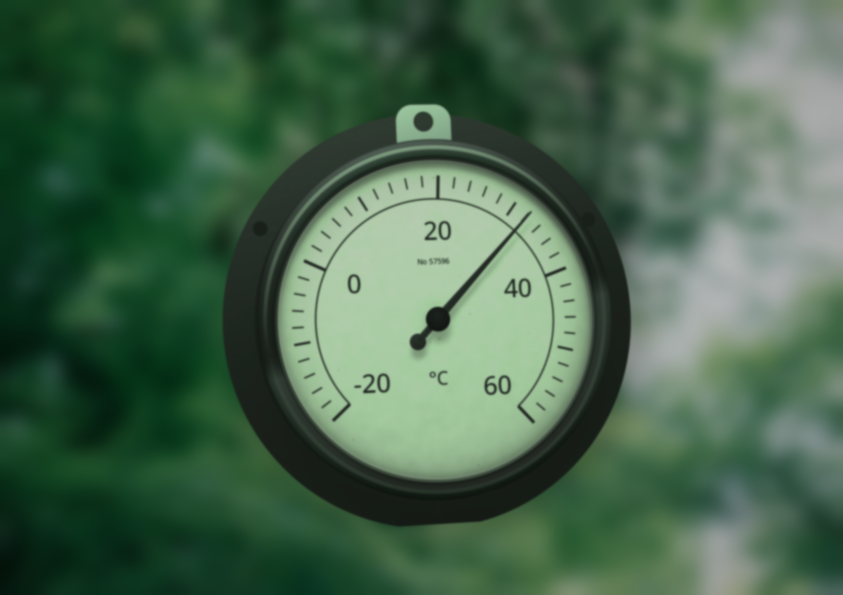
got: 32 °C
